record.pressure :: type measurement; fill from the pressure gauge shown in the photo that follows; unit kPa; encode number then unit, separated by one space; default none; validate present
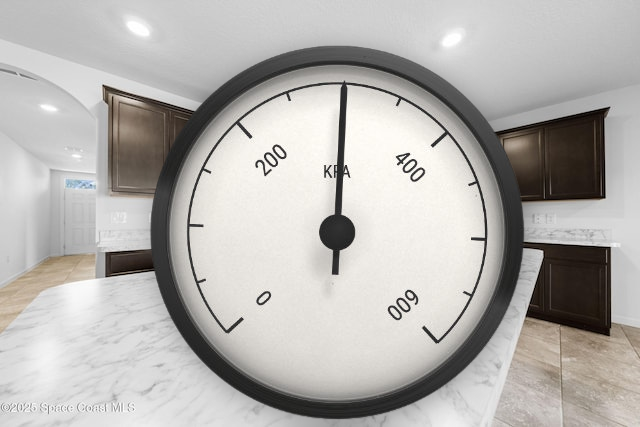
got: 300 kPa
